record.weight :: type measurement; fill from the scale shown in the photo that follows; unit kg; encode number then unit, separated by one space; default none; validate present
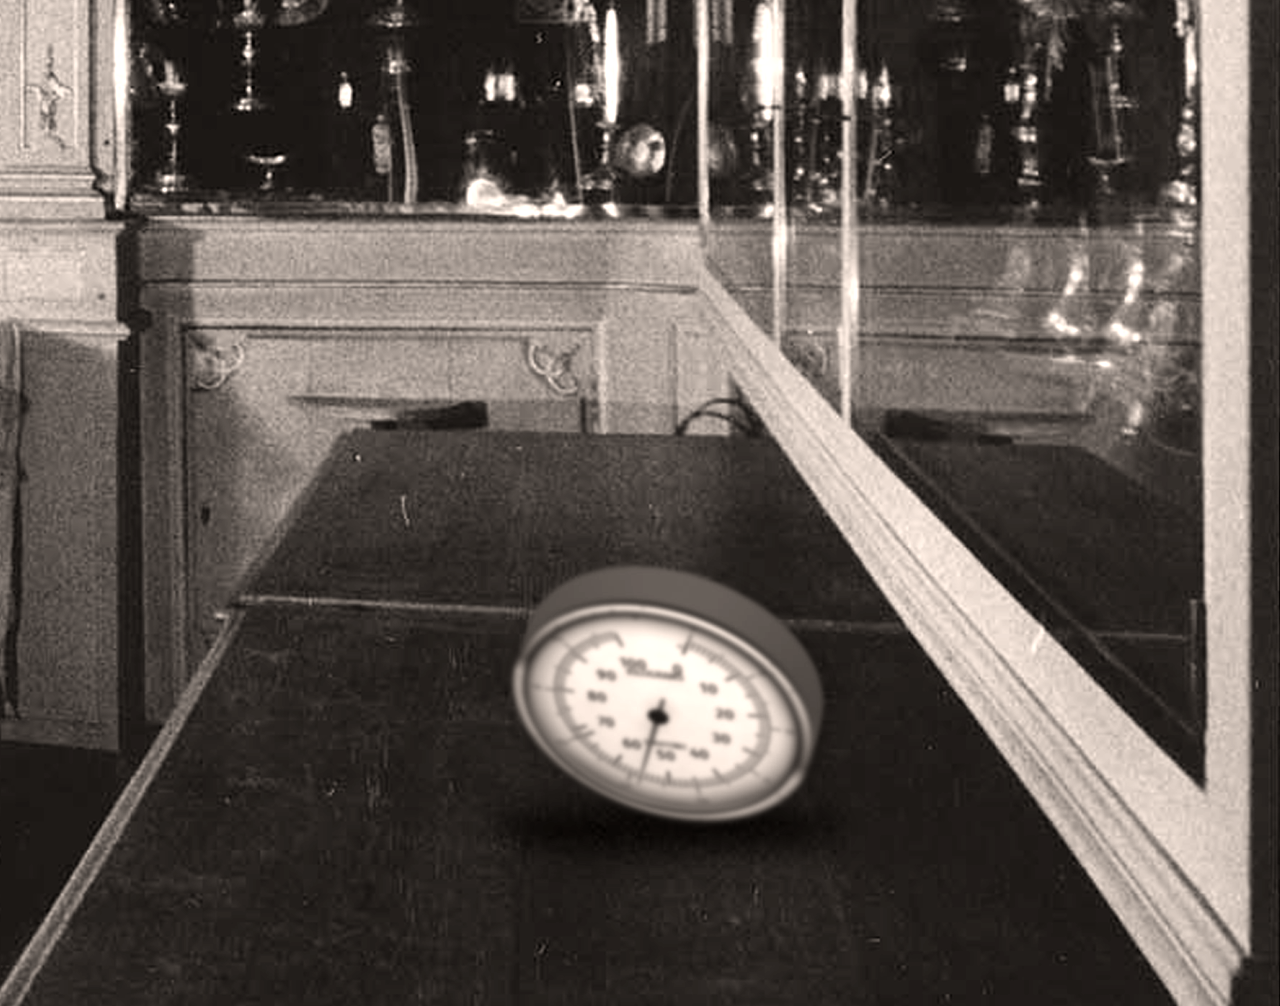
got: 55 kg
